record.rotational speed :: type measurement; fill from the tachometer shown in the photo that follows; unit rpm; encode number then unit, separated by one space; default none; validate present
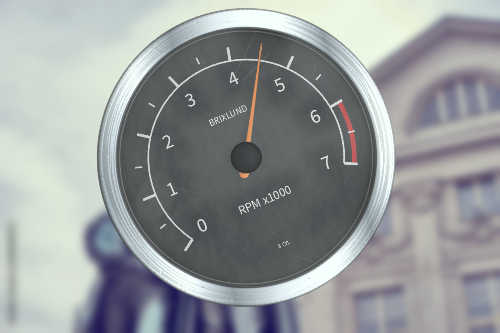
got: 4500 rpm
